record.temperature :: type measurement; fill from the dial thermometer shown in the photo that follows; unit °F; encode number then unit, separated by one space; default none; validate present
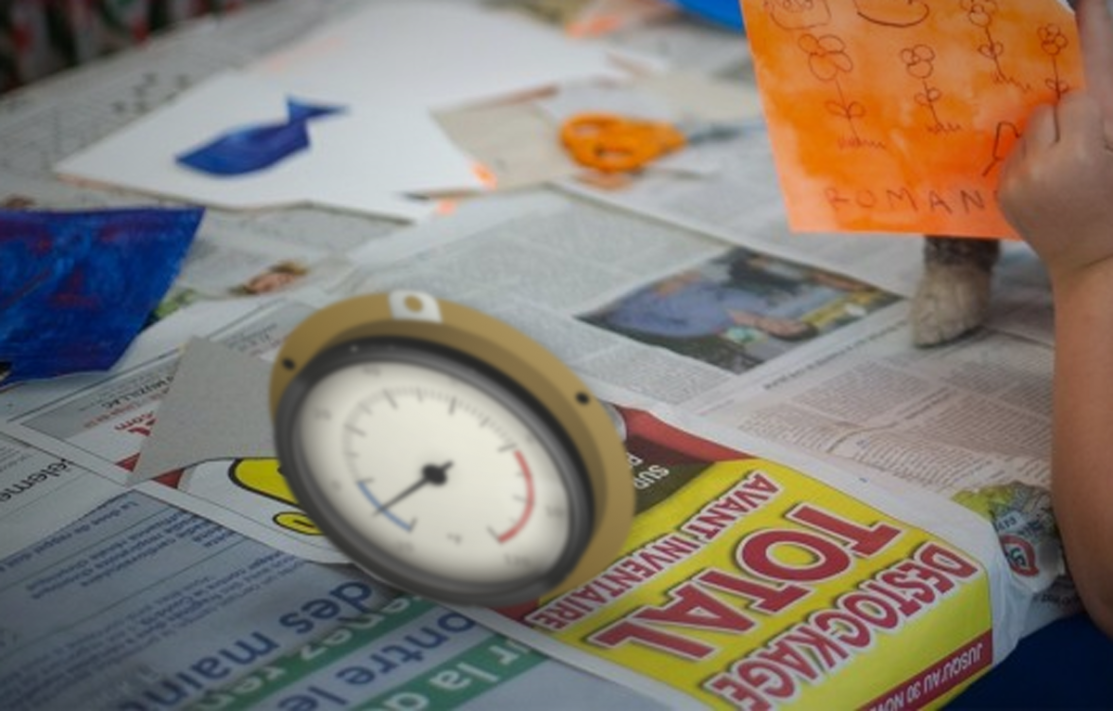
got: -10 °F
